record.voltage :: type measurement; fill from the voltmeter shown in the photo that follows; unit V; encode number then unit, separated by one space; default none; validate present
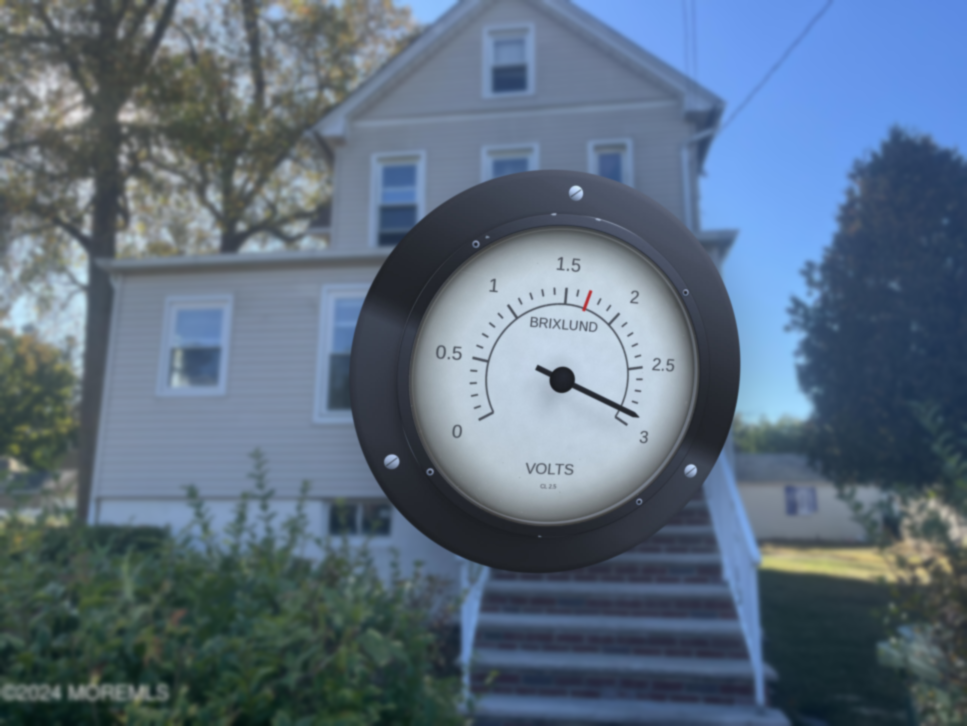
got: 2.9 V
